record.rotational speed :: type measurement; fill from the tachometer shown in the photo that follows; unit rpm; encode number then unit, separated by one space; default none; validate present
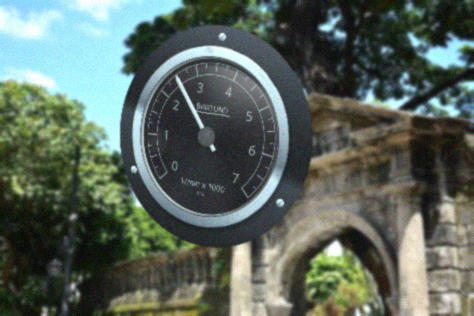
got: 2500 rpm
